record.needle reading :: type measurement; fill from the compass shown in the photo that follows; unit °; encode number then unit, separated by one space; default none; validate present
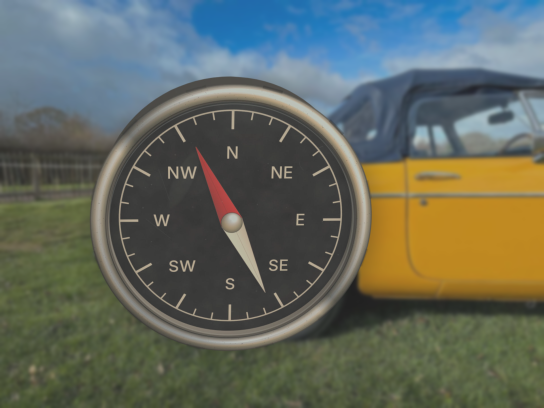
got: 335 °
